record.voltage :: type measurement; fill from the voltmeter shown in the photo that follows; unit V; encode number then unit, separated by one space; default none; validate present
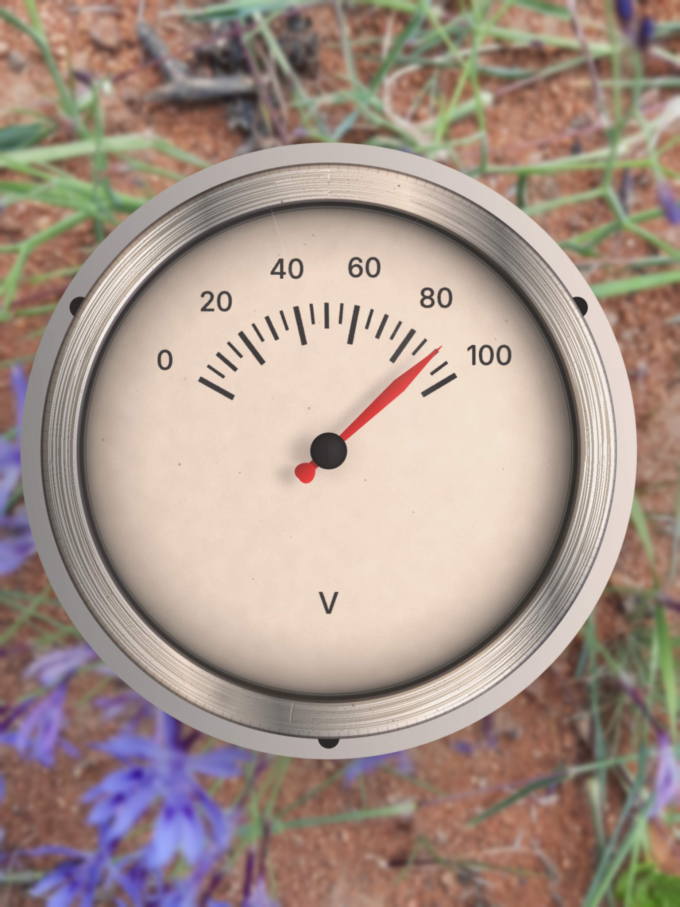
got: 90 V
